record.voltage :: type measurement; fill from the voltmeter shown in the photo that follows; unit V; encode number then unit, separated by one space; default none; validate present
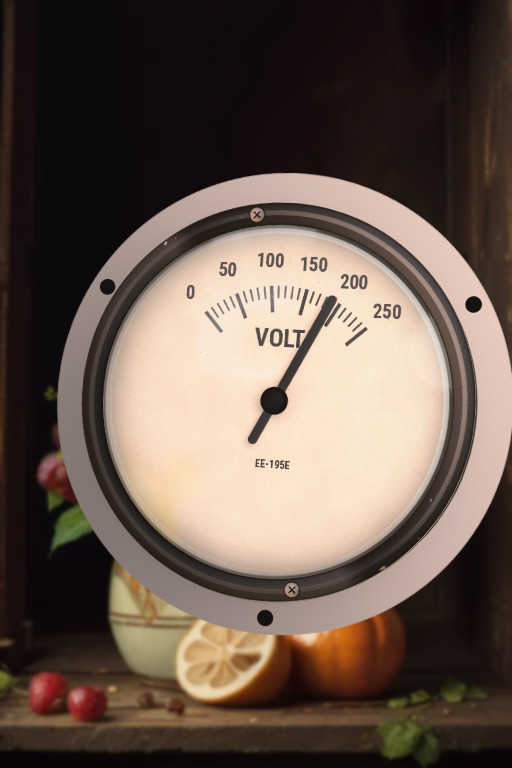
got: 190 V
